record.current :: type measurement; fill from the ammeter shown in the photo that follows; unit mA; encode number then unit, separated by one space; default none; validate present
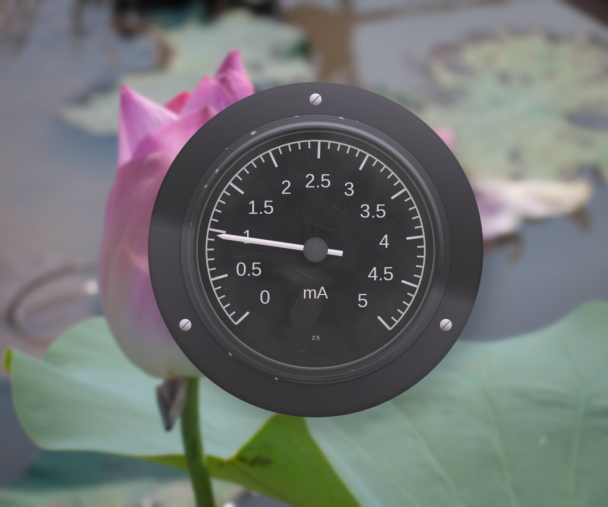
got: 0.95 mA
